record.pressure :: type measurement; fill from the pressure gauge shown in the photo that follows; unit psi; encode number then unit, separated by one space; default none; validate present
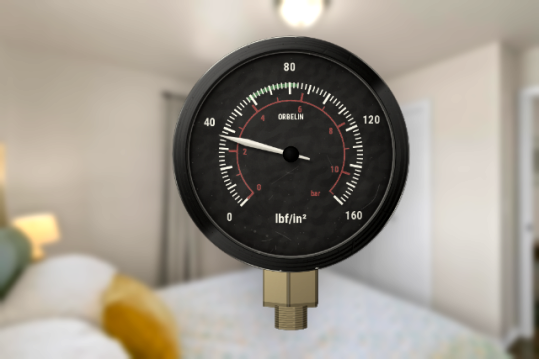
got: 36 psi
